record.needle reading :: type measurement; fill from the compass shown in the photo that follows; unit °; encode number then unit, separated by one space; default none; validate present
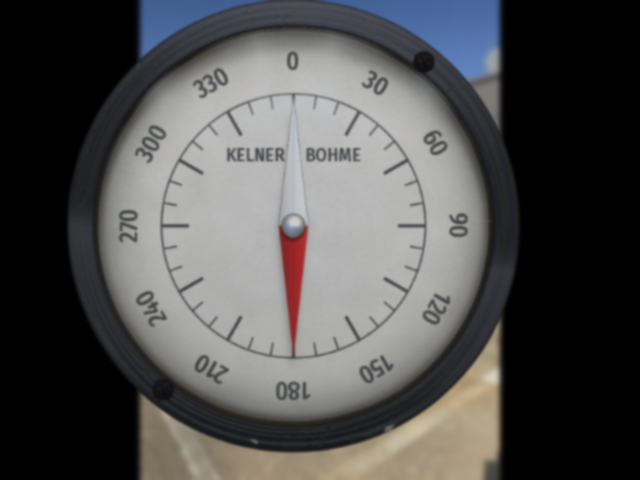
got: 180 °
